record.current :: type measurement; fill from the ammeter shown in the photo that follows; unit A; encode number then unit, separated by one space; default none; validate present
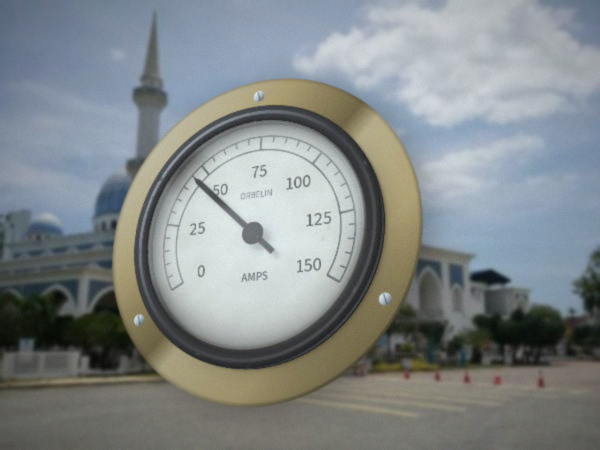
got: 45 A
